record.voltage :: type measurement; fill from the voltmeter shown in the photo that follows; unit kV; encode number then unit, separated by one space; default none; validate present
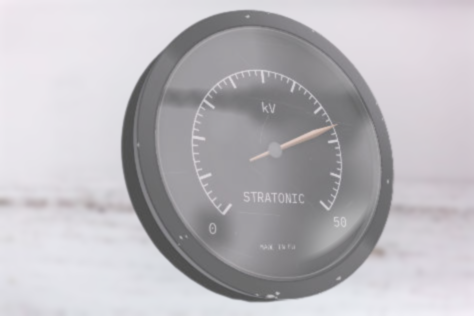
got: 38 kV
